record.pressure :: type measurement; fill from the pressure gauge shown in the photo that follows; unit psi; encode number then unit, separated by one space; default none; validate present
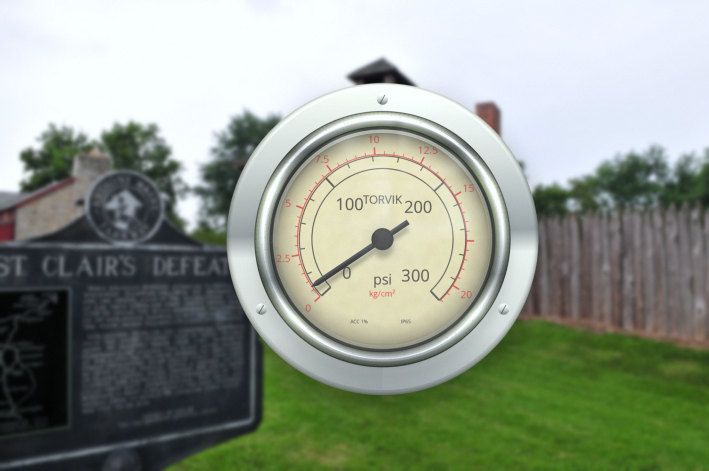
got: 10 psi
